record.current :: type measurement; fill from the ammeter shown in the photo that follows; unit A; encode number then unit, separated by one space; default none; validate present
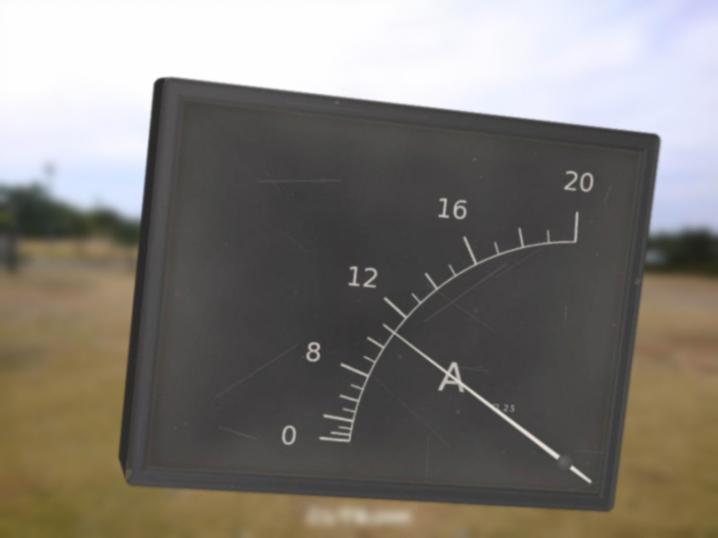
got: 11 A
